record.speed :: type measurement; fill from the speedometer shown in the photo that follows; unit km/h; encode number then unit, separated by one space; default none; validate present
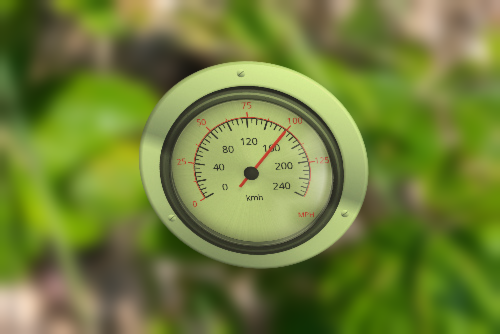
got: 160 km/h
